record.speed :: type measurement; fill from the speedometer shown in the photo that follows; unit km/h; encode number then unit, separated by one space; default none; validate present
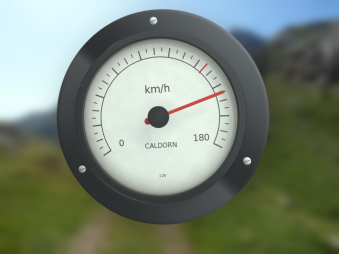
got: 145 km/h
